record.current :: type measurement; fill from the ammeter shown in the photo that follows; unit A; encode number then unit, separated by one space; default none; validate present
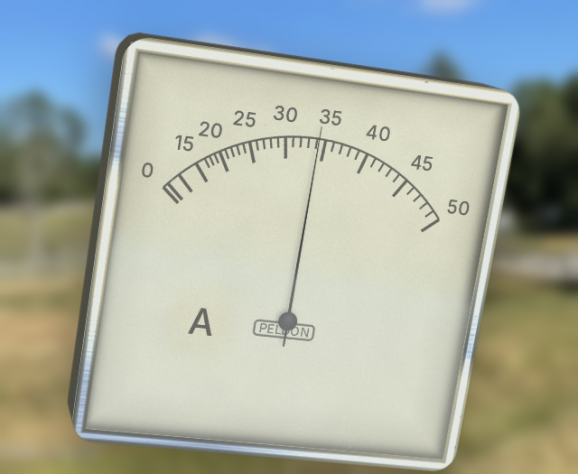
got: 34 A
